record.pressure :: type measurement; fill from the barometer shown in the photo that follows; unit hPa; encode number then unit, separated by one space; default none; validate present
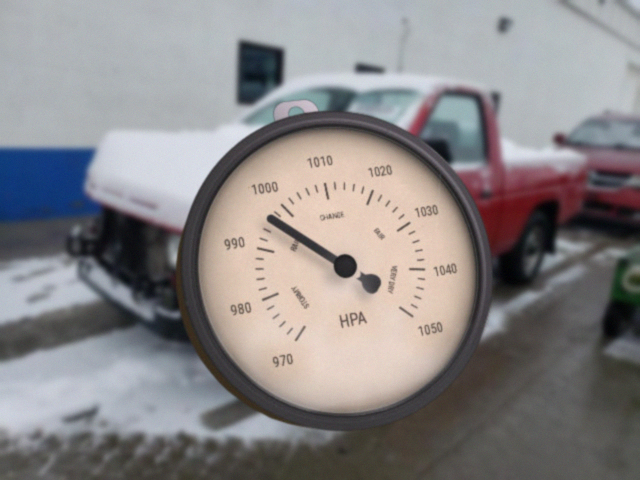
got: 996 hPa
